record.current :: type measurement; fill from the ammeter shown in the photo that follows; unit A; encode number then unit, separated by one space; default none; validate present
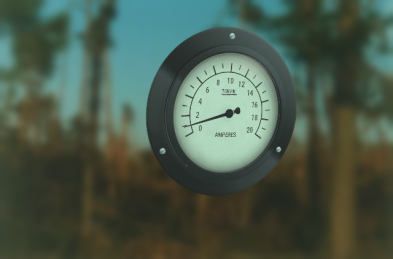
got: 1 A
